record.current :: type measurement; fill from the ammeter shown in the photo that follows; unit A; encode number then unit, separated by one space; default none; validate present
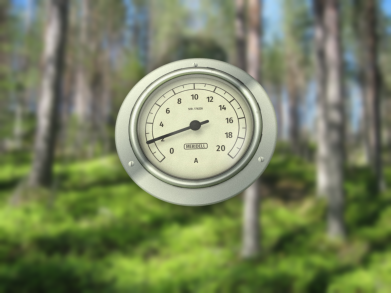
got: 2 A
